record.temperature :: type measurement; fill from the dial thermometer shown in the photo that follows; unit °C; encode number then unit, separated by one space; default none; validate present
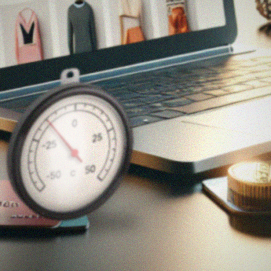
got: -15 °C
